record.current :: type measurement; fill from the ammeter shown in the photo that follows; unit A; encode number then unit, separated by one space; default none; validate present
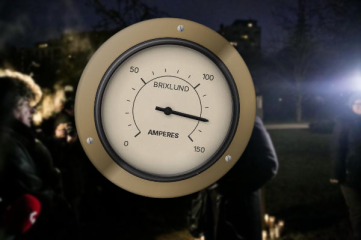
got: 130 A
